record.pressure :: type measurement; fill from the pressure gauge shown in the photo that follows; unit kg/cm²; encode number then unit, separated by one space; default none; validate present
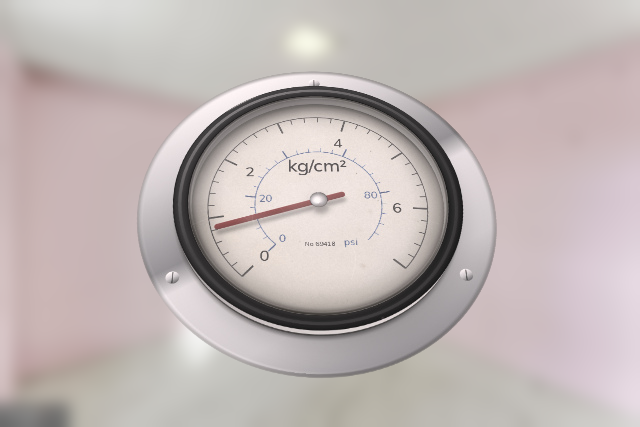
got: 0.8 kg/cm²
